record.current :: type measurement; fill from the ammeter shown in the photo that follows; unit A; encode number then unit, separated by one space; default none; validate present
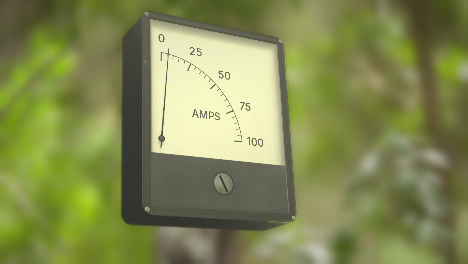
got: 5 A
